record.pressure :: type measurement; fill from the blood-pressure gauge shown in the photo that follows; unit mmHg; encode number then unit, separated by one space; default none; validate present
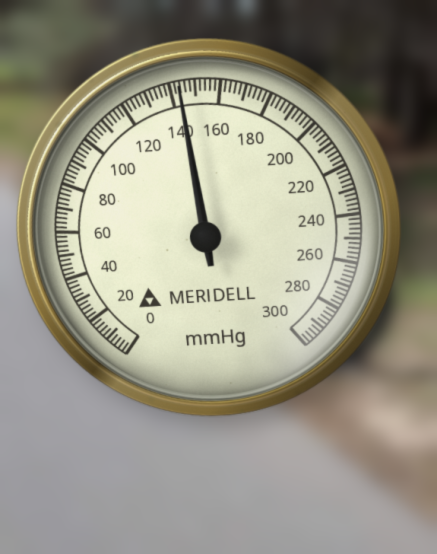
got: 144 mmHg
